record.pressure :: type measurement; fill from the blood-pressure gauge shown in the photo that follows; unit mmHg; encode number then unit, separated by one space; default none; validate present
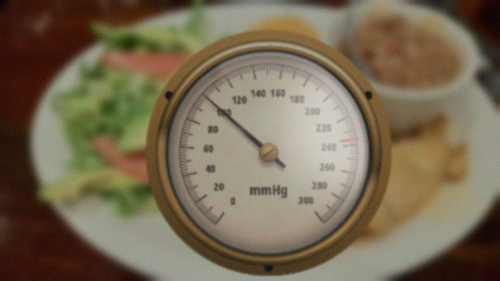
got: 100 mmHg
